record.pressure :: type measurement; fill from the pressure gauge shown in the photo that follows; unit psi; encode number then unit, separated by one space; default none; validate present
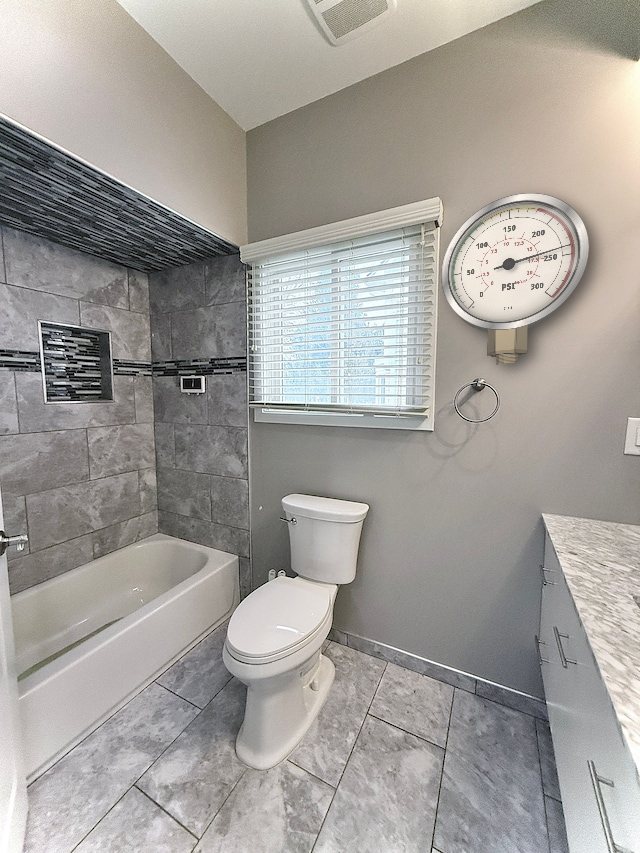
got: 240 psi
